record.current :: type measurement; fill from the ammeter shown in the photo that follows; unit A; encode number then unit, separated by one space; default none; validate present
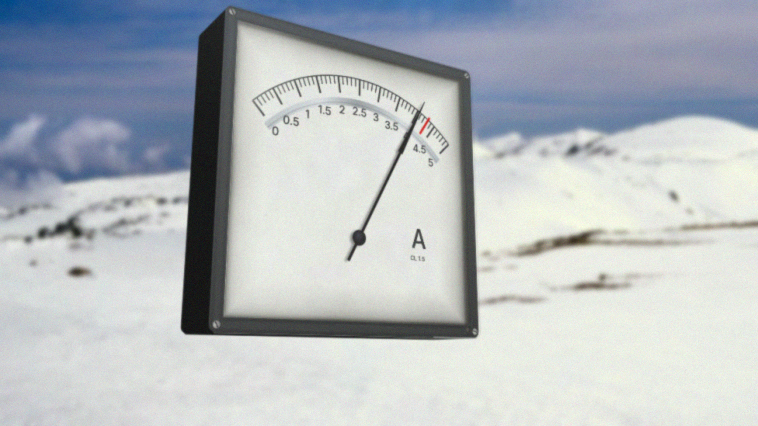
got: 4 A
